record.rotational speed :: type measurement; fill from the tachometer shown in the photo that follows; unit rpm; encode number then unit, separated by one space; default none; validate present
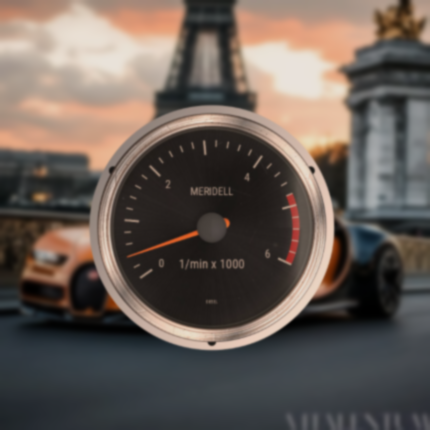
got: 400 rpm
